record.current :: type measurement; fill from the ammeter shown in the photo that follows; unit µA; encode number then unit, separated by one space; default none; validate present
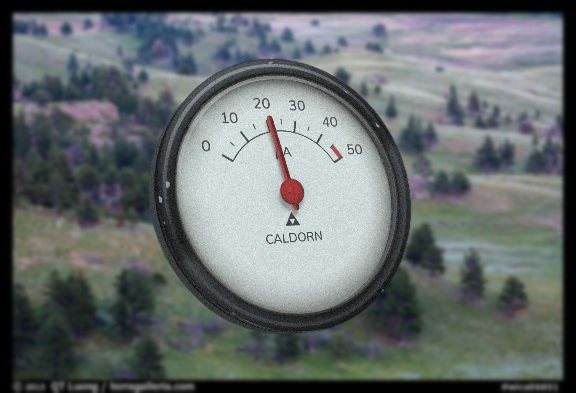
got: 20 µA
